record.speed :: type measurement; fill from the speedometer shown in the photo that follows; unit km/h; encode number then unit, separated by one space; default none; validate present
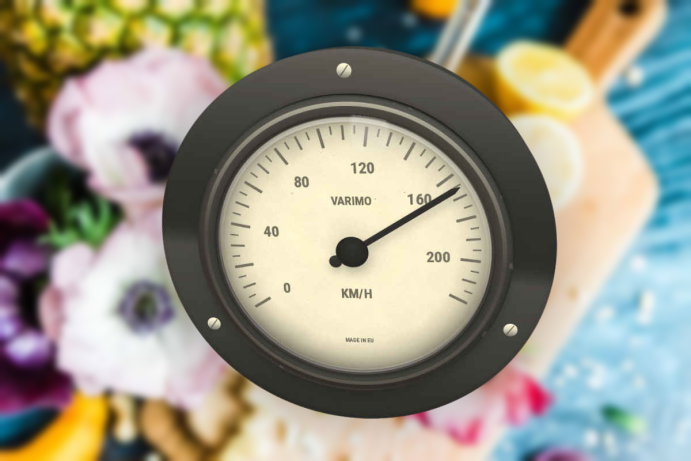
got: 165 km/h
